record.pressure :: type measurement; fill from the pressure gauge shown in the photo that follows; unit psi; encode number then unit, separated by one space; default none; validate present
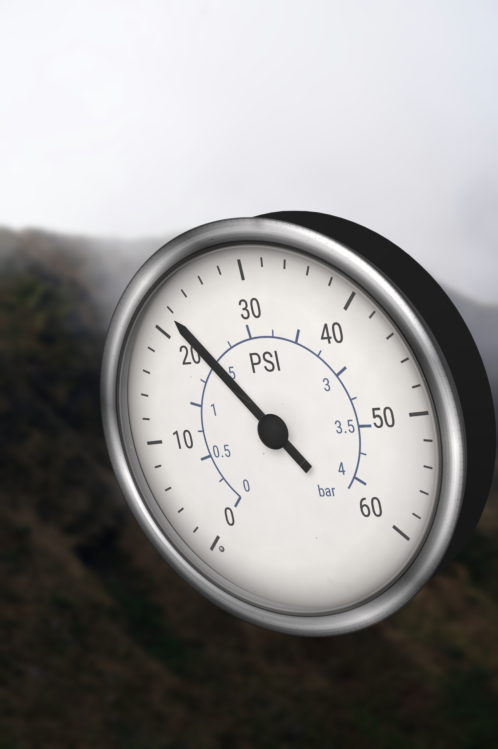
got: 22 psi
